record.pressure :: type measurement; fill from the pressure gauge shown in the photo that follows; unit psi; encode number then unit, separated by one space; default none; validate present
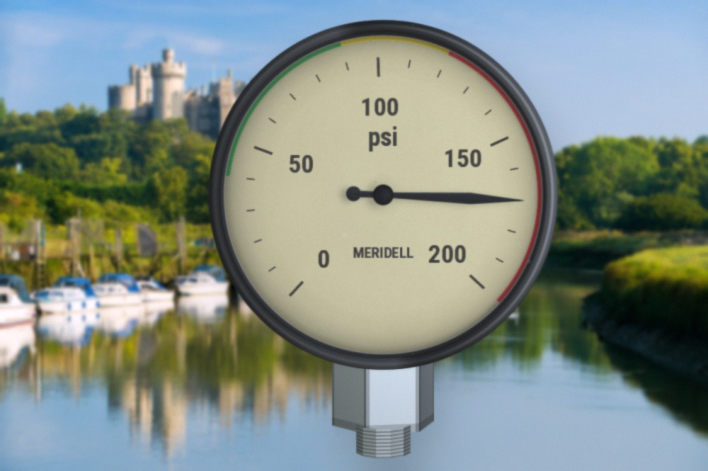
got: 170 psi
